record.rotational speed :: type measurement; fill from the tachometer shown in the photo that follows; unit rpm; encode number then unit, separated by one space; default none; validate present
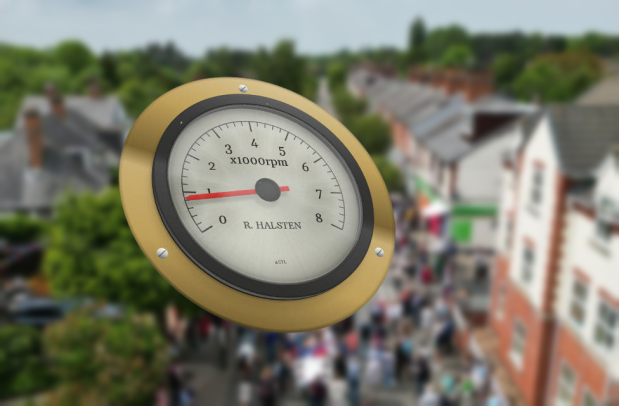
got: 800 rpm
